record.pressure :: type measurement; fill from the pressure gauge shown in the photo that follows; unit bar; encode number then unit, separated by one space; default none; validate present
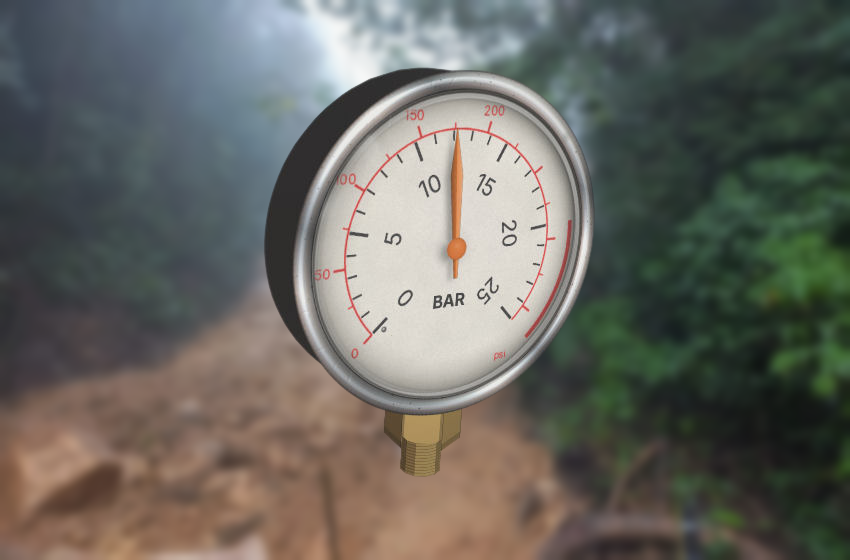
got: 12 bar
